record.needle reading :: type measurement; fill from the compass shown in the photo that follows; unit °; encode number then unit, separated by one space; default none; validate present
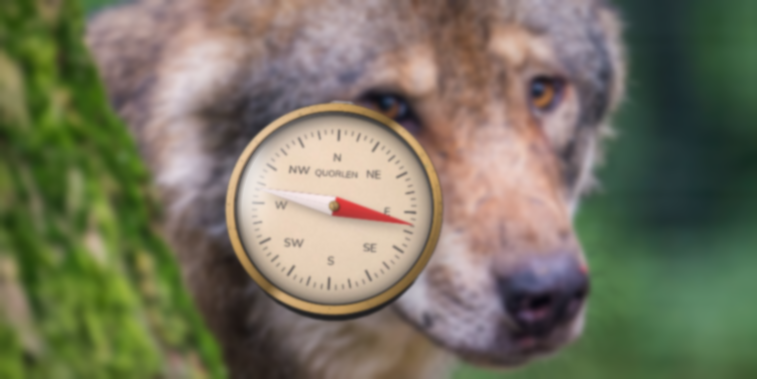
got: 100 °
